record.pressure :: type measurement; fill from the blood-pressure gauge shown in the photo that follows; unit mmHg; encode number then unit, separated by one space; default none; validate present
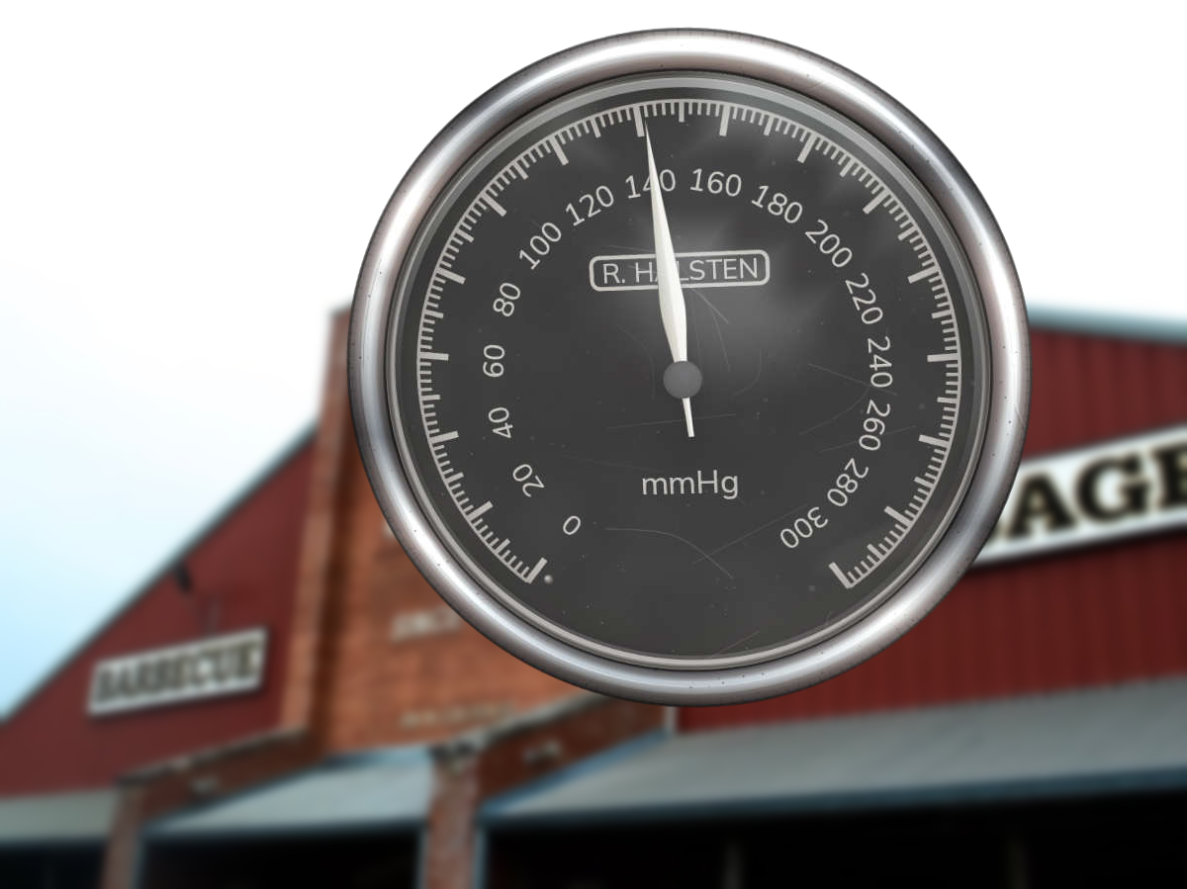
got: 142 mmHg
